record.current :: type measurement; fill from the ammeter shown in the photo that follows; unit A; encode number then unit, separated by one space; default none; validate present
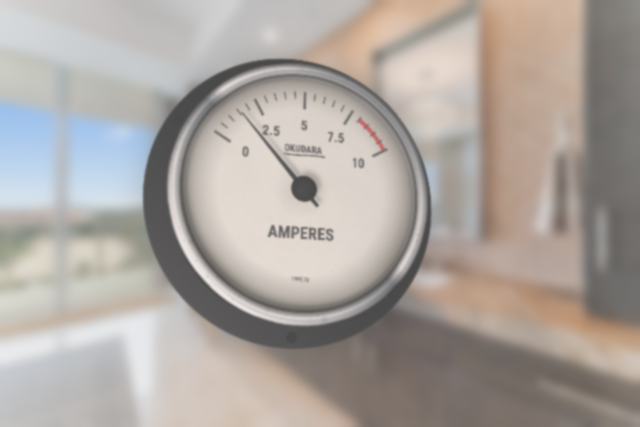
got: 1.5 A
